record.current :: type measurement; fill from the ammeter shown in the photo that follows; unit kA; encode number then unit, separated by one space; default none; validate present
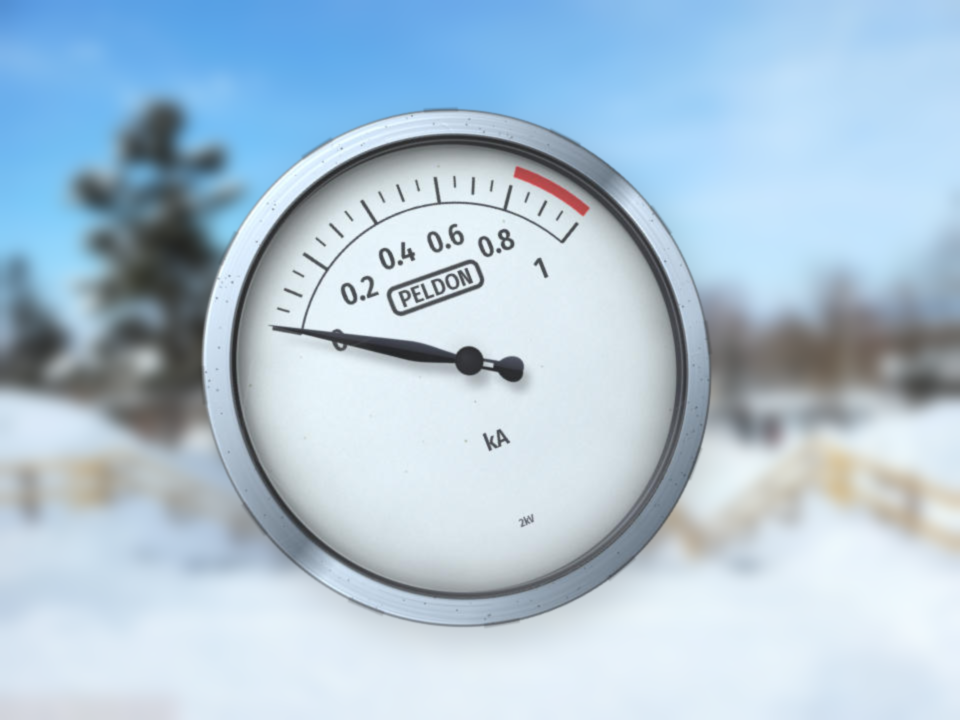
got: 0 kA
